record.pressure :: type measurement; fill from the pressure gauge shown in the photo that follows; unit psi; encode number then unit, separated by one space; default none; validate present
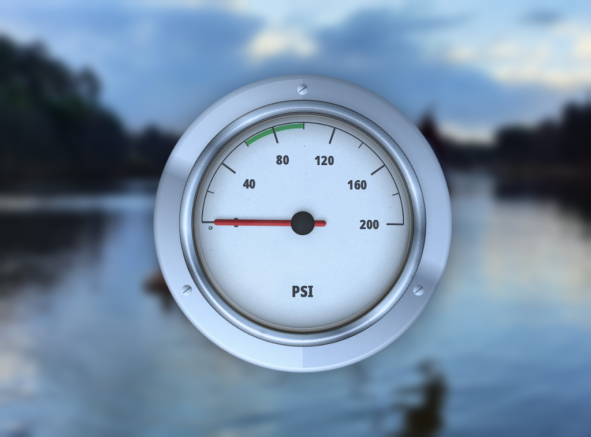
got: 0 psi
